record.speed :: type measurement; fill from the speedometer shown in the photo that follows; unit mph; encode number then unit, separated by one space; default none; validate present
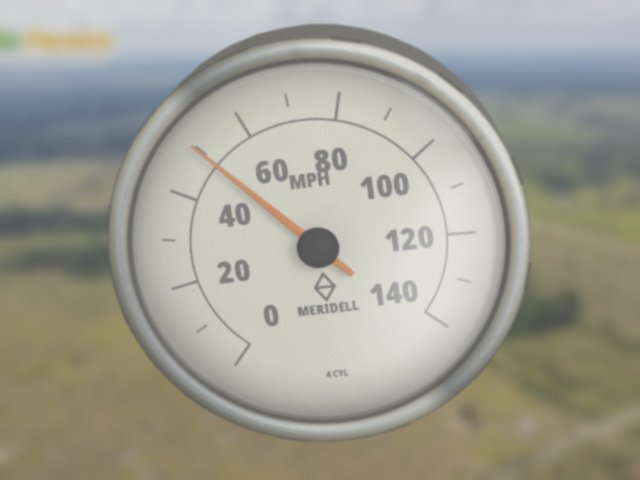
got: 50 mph
